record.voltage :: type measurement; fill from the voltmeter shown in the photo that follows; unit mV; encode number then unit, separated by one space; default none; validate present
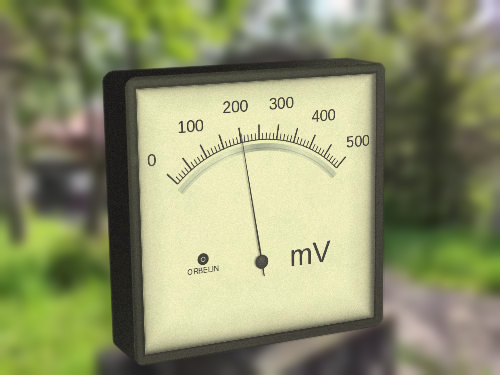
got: 200 mV
